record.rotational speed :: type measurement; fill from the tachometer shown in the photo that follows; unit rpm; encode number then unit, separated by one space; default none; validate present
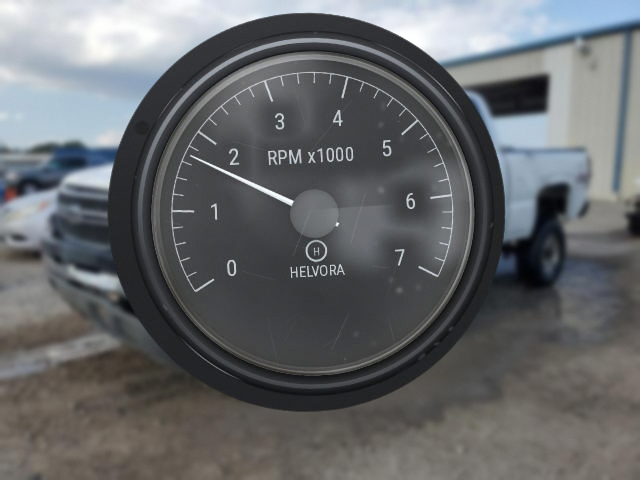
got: 1700 rpm
